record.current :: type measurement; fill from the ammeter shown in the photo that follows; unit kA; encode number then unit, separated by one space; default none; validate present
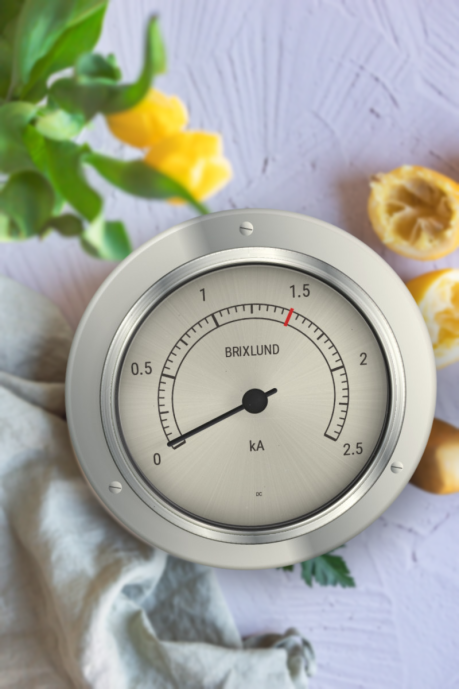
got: 0.05 kA
